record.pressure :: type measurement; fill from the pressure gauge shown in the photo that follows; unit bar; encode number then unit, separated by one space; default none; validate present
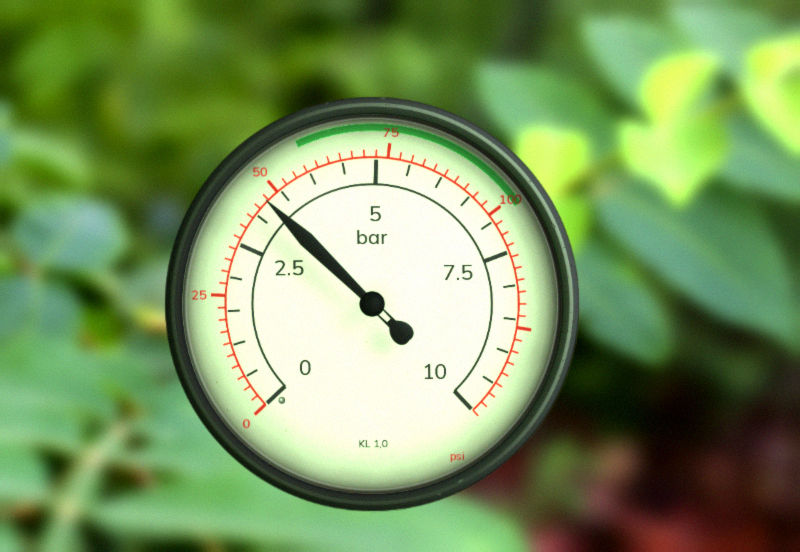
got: 3.25 bar
